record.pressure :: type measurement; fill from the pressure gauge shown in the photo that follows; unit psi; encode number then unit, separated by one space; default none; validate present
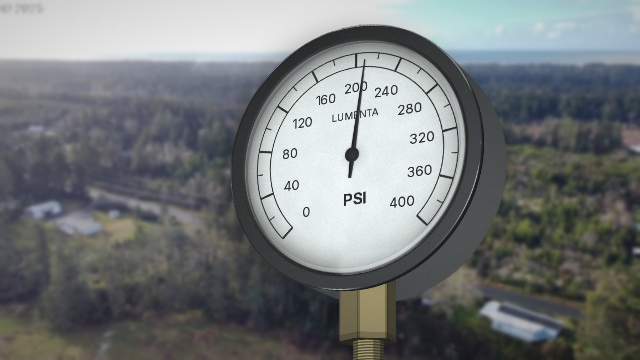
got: 210 psi
